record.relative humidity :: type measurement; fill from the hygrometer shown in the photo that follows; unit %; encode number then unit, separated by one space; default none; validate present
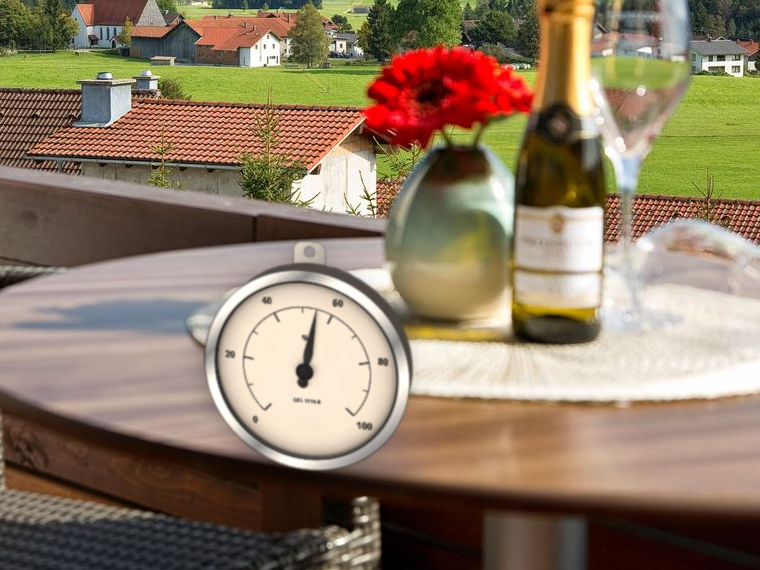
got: 55 %
